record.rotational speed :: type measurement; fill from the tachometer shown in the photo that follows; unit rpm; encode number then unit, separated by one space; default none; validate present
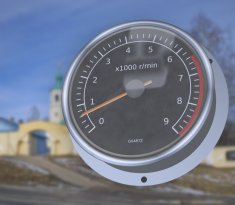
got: 600 rpm
